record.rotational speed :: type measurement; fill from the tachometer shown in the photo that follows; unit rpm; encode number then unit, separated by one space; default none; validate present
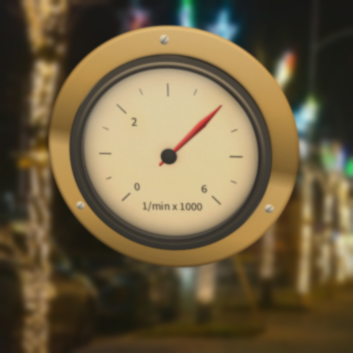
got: 4000 rpm
